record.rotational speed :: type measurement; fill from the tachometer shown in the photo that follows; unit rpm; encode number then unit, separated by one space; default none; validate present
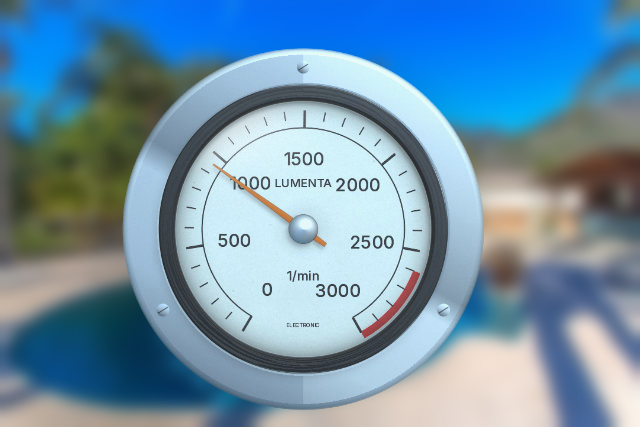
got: 950 rpm
